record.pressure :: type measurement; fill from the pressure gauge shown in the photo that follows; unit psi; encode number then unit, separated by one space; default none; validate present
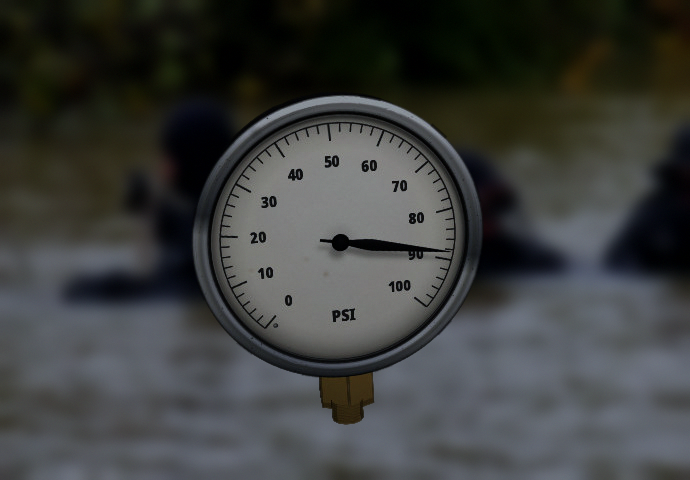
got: 88 psi
